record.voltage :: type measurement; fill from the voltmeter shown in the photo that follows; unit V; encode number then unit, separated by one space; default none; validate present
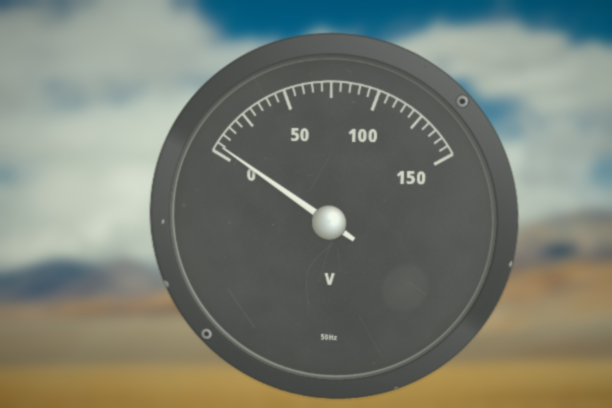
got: 5 V
